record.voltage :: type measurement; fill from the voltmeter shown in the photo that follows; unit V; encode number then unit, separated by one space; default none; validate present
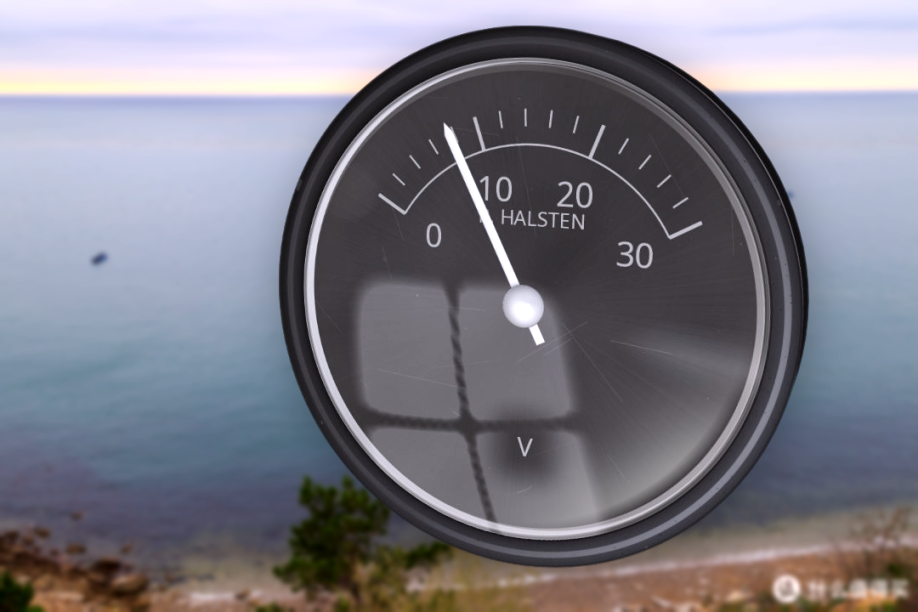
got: 8 V
